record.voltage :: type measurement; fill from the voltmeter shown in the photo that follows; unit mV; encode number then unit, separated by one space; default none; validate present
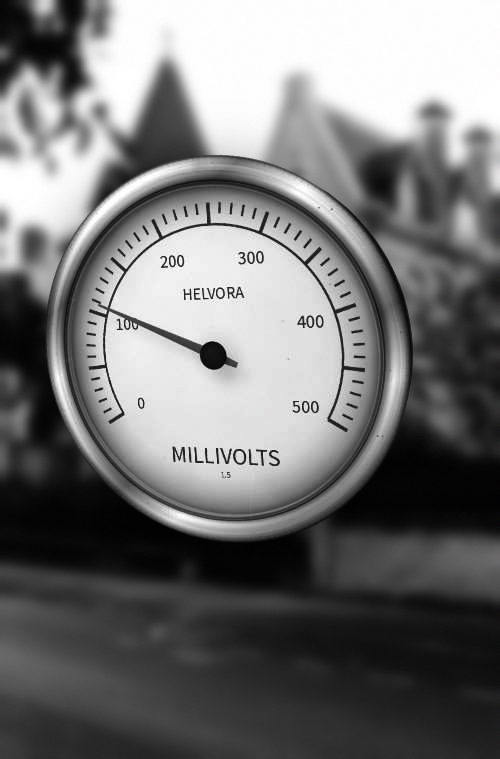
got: 110 mV
